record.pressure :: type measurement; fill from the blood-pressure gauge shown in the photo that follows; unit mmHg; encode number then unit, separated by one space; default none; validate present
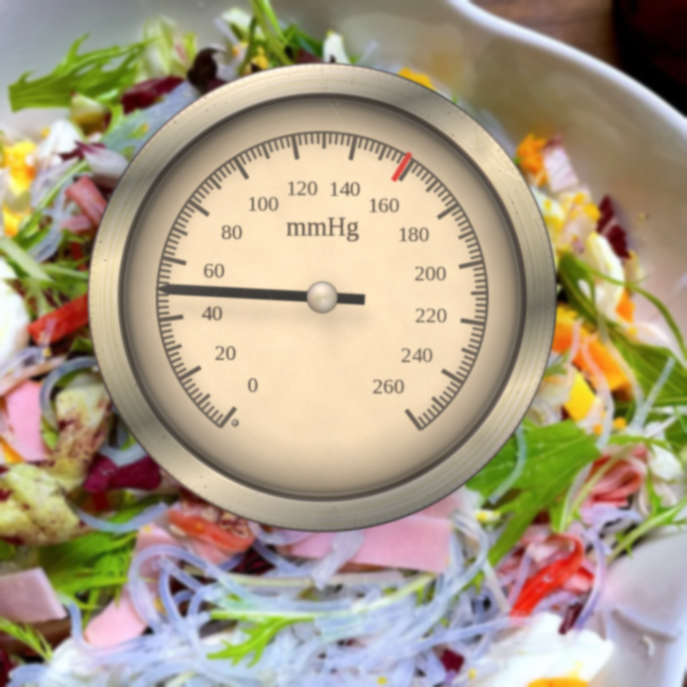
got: 50 mmHg
